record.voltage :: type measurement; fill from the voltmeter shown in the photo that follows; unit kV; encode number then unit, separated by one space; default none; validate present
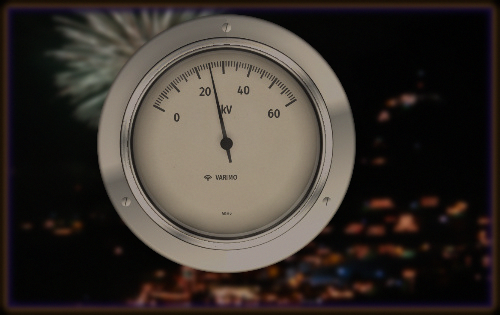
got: 25 kV
